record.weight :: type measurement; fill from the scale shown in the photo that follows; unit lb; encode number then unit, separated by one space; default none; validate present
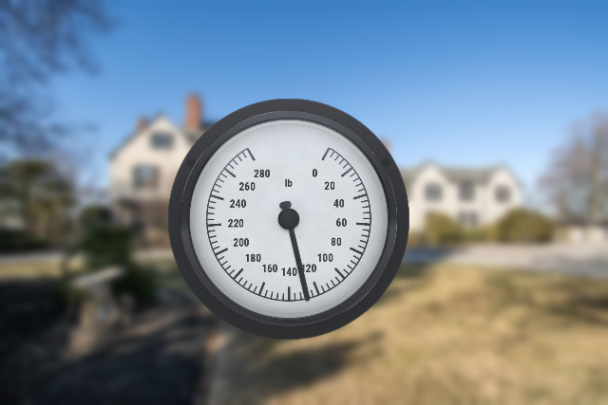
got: 128 lb
